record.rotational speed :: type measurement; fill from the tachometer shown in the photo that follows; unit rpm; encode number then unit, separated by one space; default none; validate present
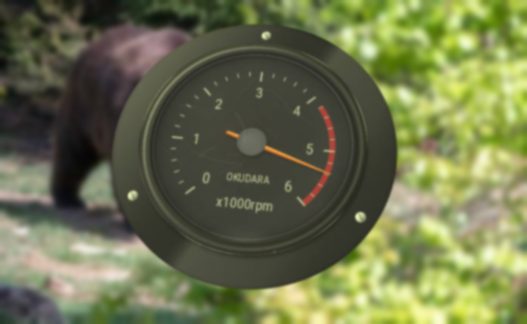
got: 5400 rpm
